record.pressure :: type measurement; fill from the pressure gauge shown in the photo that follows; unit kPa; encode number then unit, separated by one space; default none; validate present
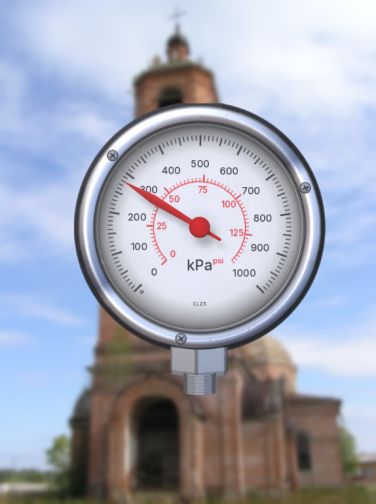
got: 280 kPa
